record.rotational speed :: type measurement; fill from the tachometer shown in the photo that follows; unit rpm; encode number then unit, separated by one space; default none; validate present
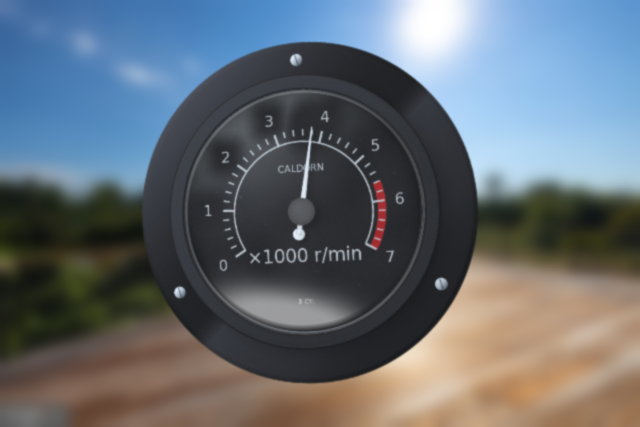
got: 3800 rpm
